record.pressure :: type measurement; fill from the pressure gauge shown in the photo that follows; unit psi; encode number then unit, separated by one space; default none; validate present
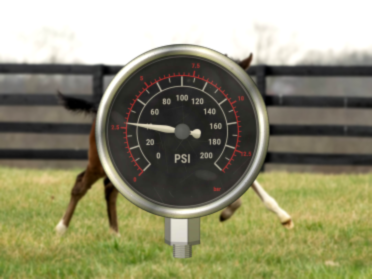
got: 40 psi
